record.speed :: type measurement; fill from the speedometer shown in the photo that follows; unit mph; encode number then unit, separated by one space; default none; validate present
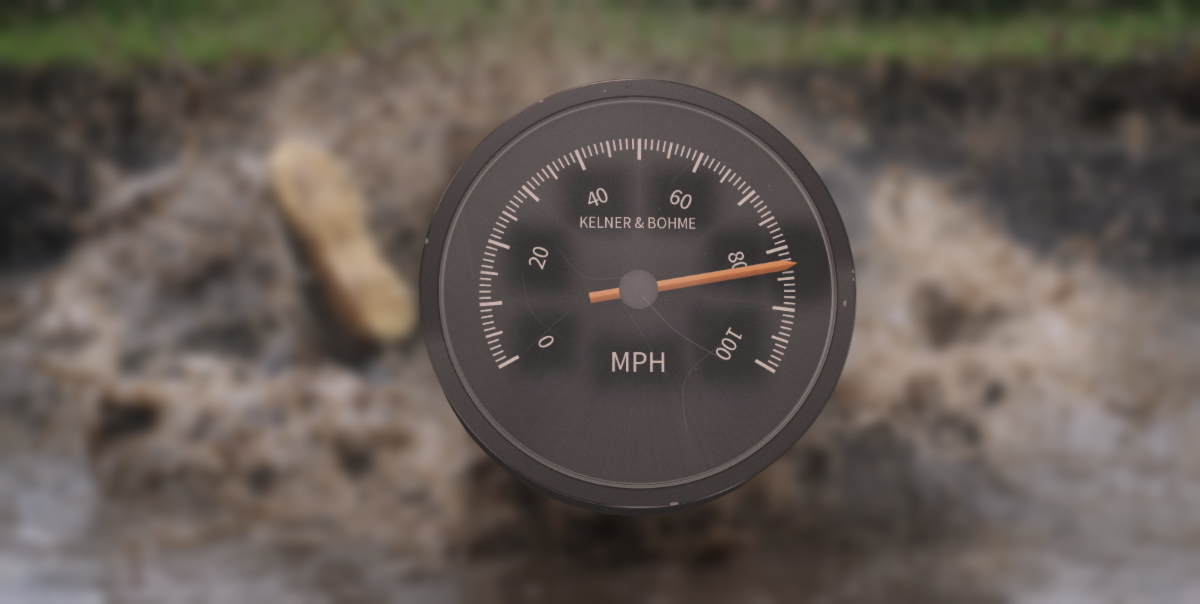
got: 83 mph
